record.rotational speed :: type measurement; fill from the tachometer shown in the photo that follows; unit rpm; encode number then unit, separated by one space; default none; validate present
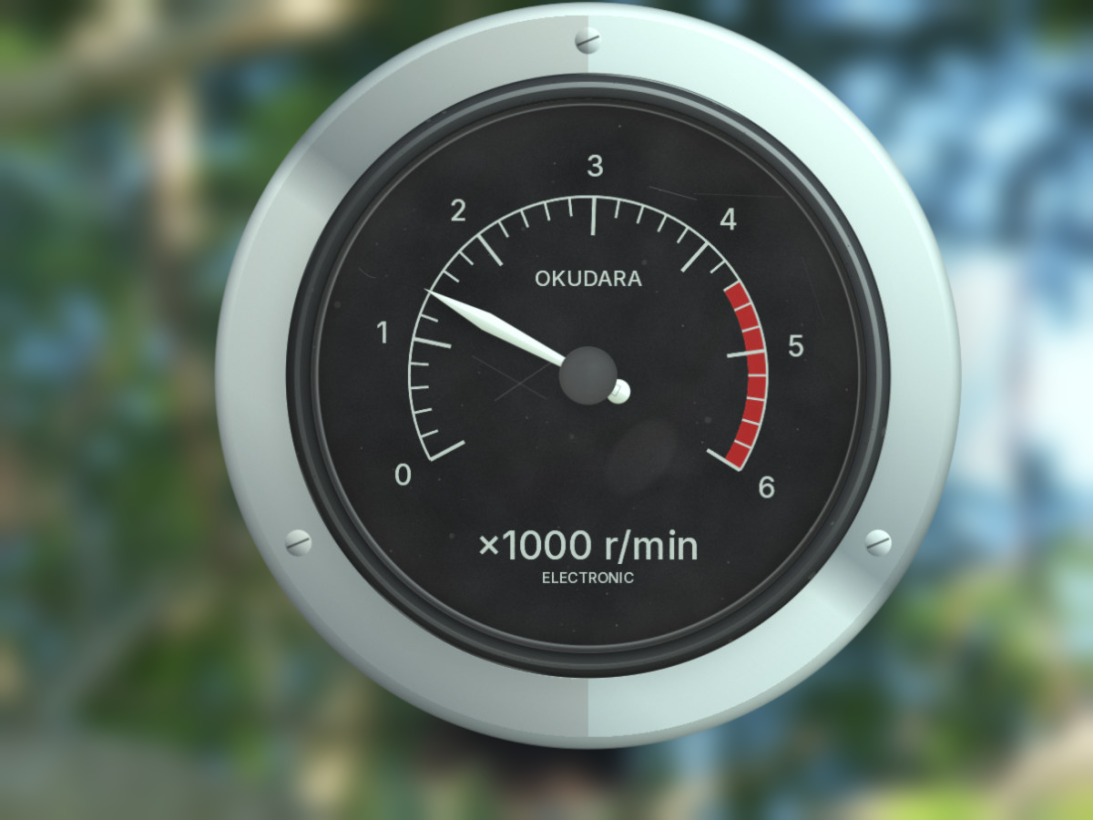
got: 1400 rpm
